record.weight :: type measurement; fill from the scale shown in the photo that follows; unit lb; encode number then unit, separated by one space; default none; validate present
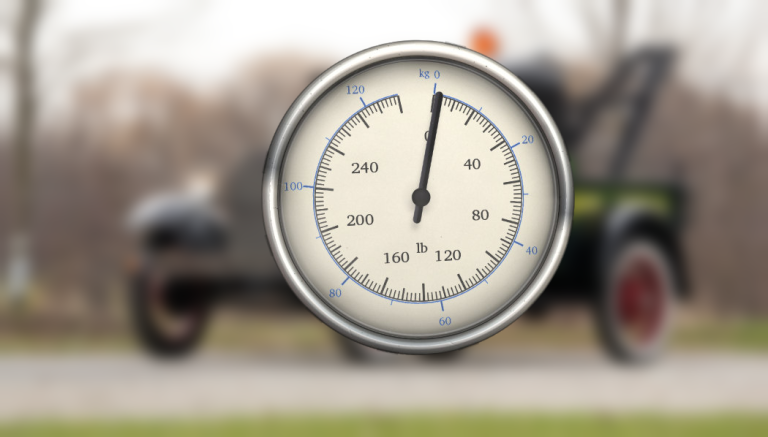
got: 2 lb
